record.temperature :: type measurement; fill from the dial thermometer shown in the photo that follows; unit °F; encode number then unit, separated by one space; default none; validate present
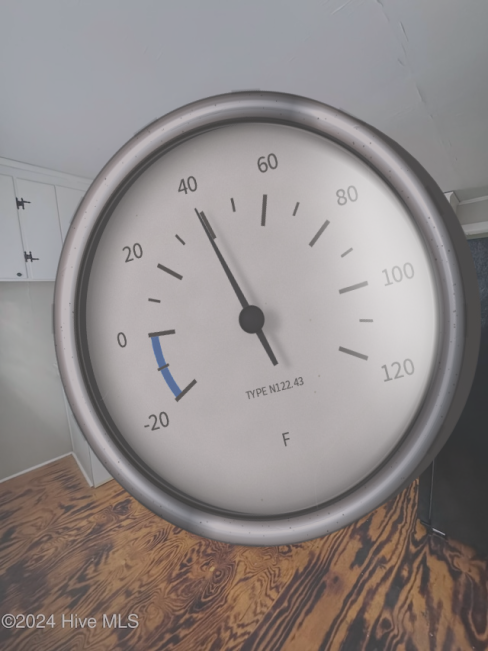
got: 40 °F
